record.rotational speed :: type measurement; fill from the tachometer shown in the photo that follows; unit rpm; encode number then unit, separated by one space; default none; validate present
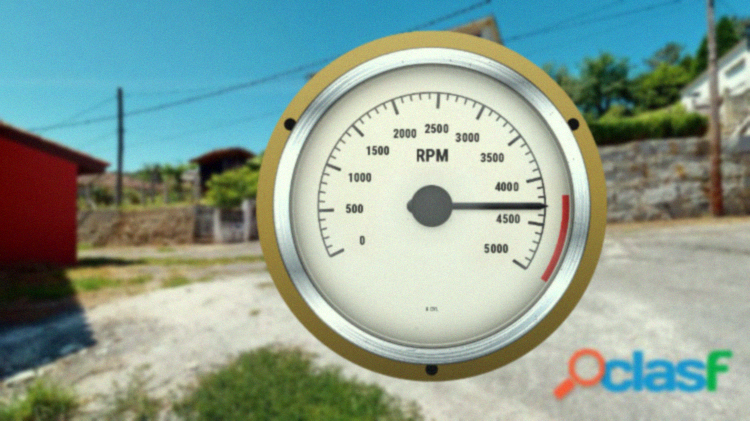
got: 4300 rpm
